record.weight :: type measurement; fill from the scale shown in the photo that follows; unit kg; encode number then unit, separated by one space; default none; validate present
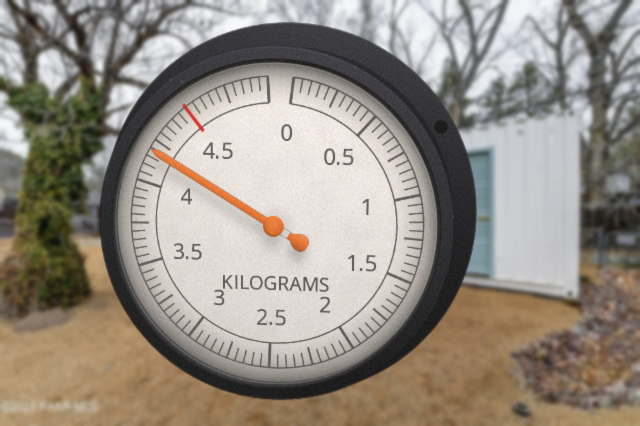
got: 4.2 kg
